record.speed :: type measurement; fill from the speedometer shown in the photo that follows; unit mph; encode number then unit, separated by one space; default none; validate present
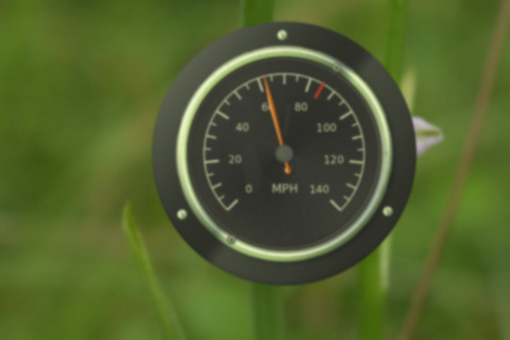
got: 62.5 mph
